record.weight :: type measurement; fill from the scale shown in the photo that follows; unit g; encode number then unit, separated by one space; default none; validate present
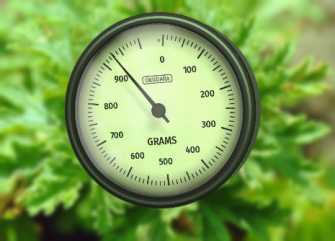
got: 930 g
